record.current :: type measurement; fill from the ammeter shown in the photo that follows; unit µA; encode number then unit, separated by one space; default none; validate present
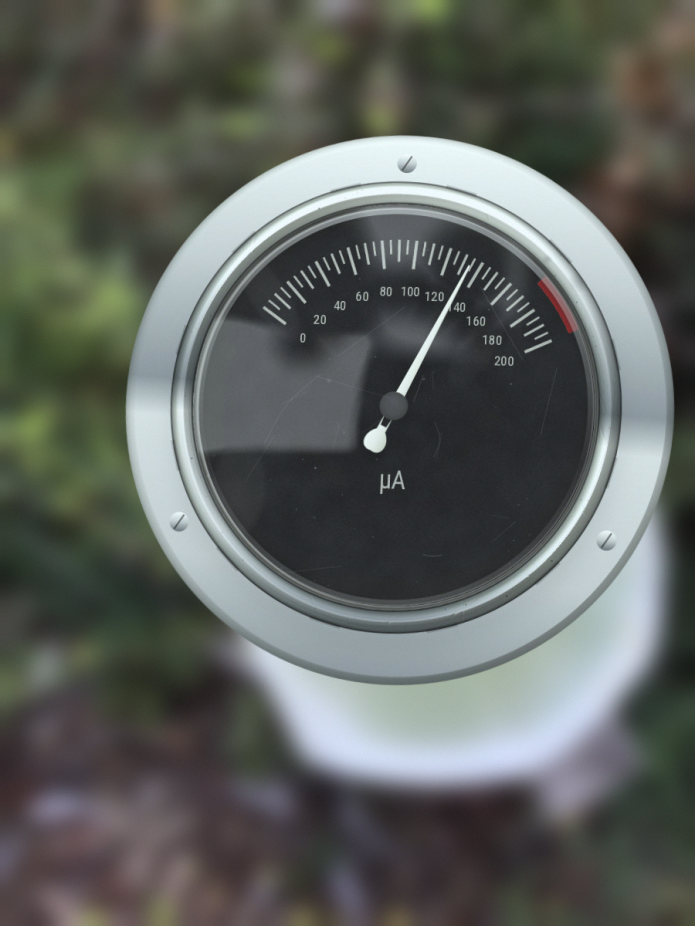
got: 135 µA
